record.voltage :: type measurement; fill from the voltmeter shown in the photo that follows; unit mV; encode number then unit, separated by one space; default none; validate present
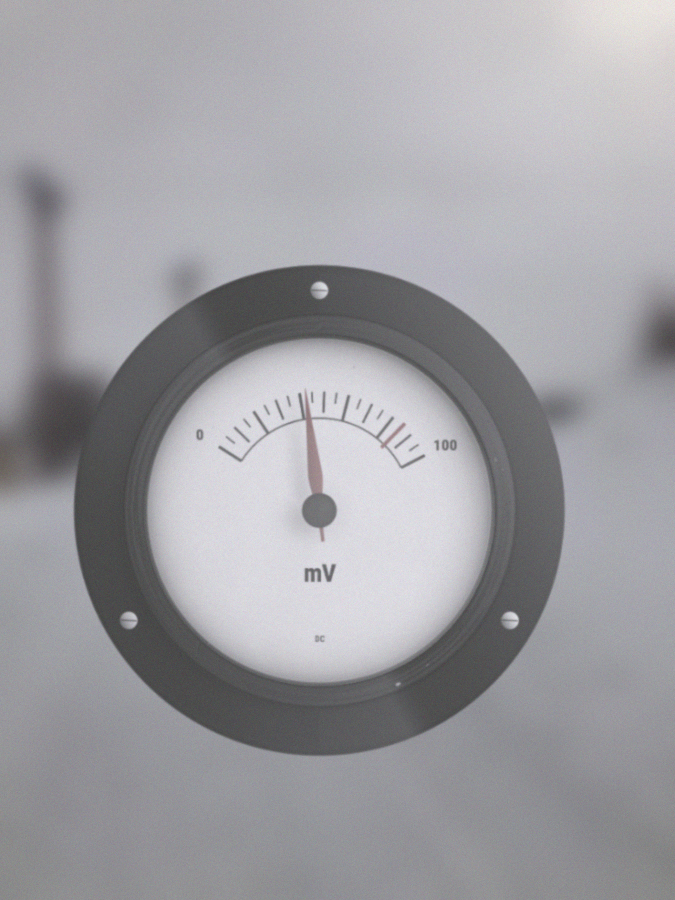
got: 42.5 mV
